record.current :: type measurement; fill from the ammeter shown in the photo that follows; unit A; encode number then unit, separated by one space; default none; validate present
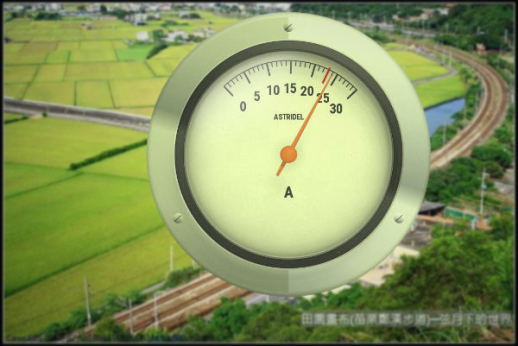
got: 24 A
